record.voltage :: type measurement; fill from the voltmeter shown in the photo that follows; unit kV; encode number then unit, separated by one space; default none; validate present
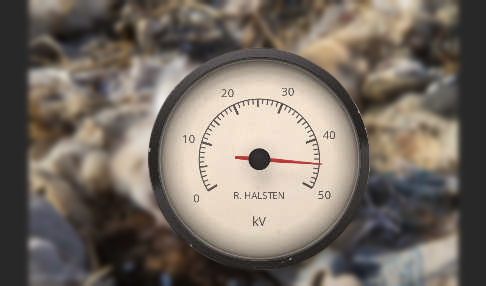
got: 45 kV
